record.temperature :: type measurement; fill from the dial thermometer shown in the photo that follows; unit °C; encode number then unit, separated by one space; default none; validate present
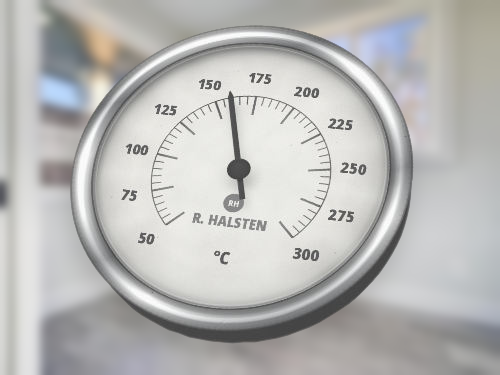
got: 160 °C
